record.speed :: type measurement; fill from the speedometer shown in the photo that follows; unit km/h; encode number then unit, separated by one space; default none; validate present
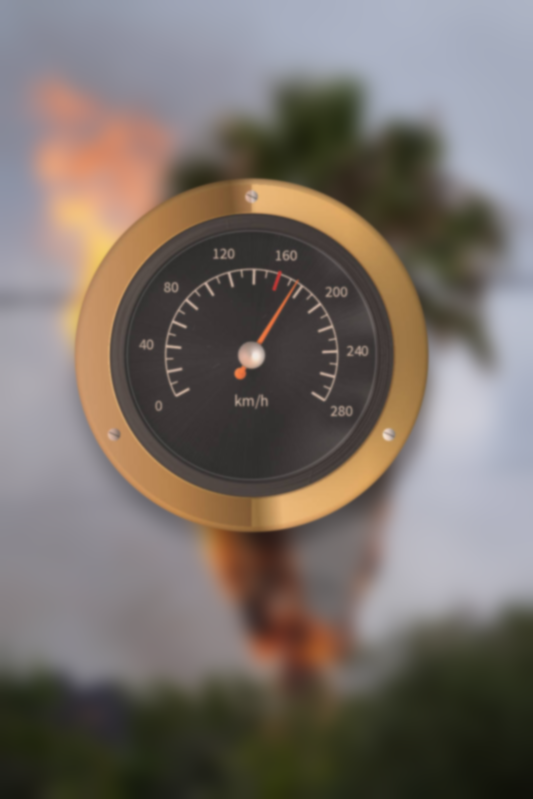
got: 175 km/h
